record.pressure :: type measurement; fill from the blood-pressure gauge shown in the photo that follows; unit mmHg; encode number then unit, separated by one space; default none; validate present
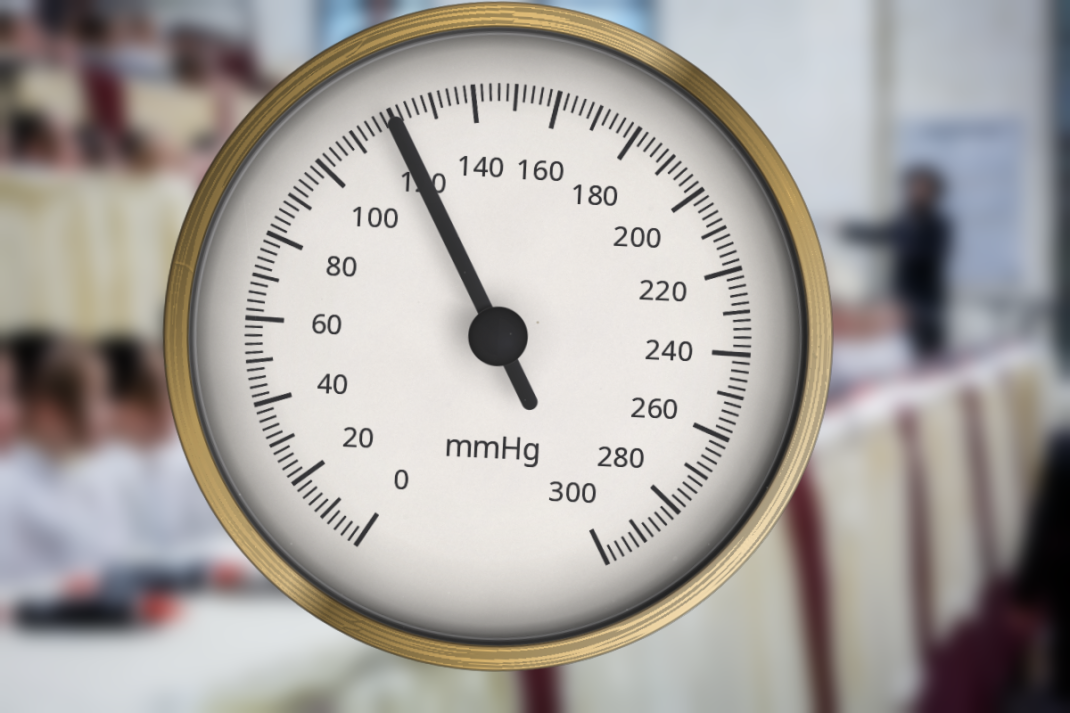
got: 120 mmHg
